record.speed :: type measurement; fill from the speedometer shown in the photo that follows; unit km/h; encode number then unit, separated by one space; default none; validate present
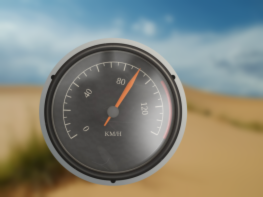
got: 90 km/h
